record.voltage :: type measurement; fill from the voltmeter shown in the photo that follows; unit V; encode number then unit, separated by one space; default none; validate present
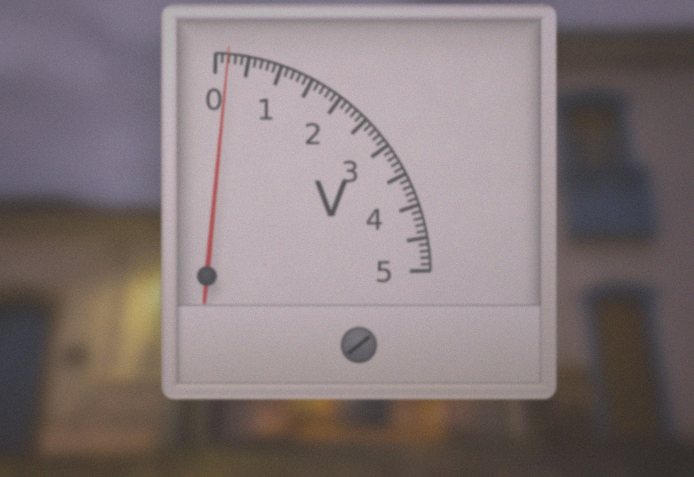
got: 0.2 V
